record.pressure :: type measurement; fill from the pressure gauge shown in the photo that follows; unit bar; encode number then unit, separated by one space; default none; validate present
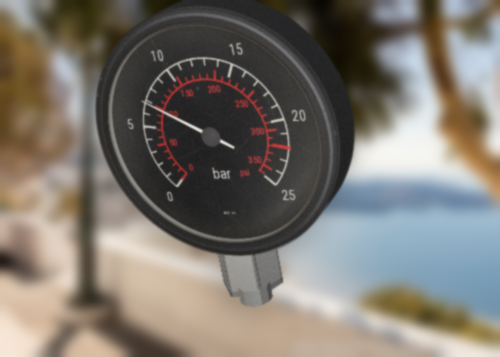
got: 7 bar
